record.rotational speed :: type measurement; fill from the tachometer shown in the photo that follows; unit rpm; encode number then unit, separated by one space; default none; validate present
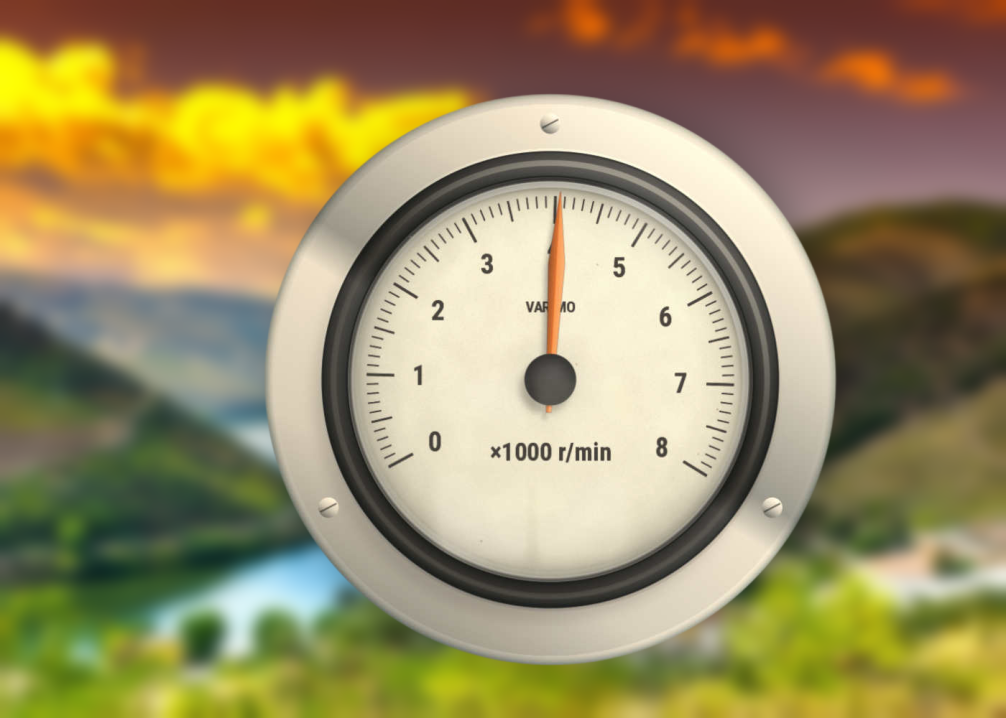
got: 4050 rpm
